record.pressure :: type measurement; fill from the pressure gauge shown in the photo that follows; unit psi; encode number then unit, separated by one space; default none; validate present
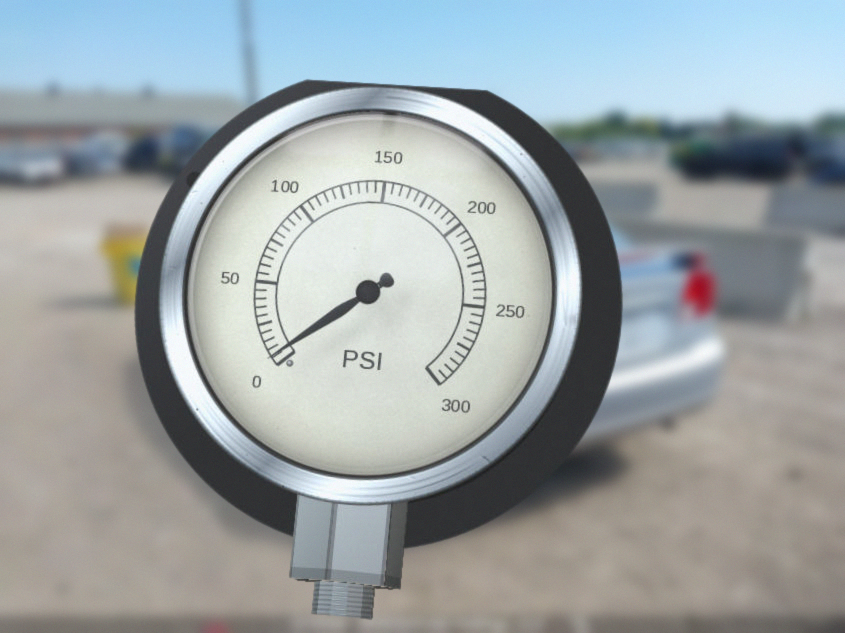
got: 5 psi
